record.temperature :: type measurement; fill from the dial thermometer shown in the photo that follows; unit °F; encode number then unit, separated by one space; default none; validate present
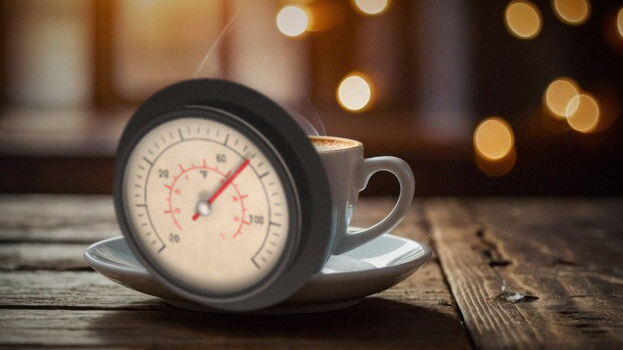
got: 72 °F
